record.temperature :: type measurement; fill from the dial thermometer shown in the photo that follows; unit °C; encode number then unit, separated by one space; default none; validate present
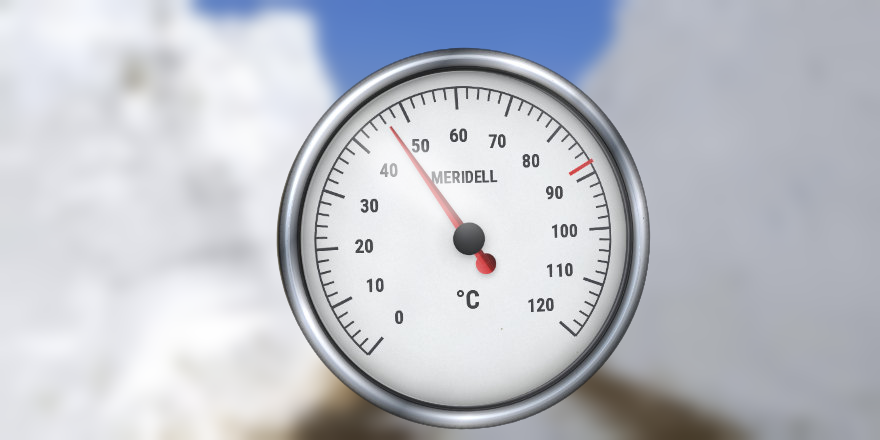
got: 46 °C
